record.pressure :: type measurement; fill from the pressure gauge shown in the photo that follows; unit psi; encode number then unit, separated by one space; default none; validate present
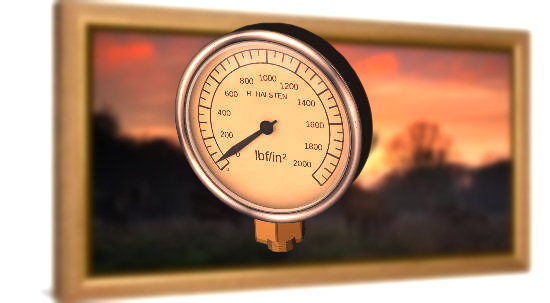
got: 50 psi
